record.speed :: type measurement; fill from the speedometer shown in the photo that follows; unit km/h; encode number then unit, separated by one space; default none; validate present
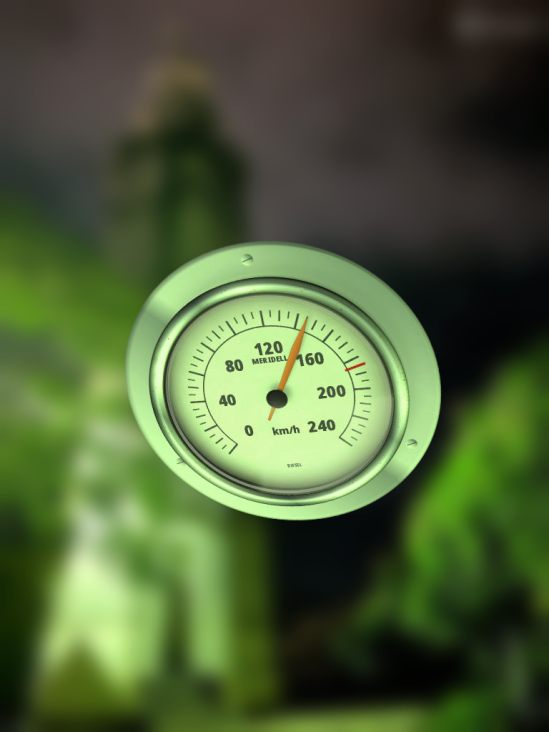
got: 145 km/h
